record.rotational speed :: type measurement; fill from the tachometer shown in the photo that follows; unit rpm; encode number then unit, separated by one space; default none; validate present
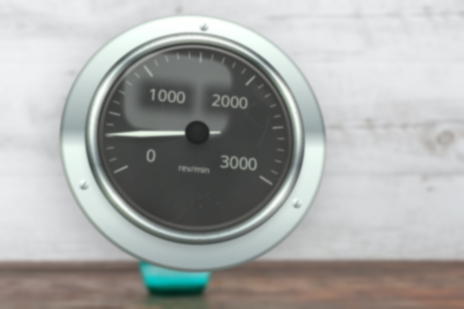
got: 300 rpm
